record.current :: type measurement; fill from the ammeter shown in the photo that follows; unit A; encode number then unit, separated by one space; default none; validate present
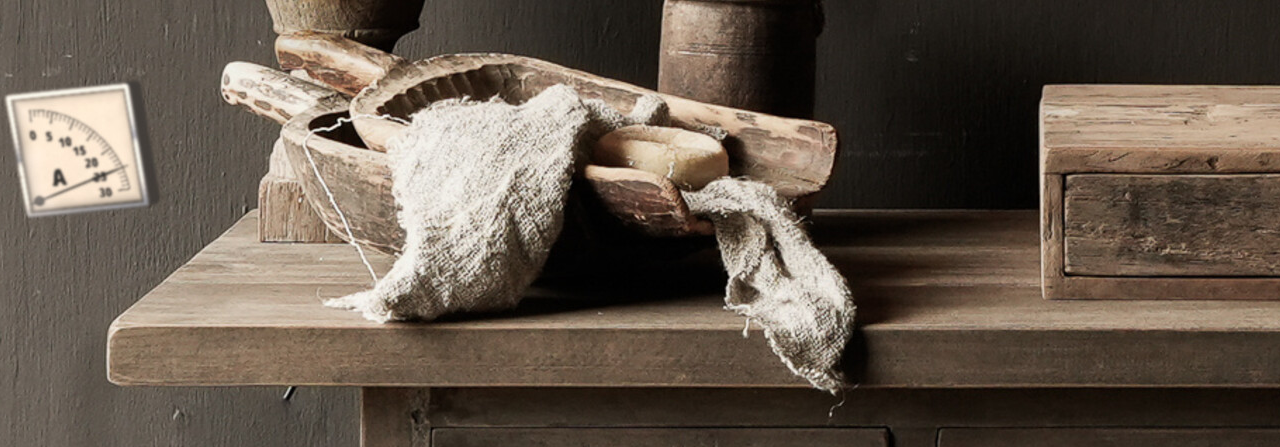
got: 25 A
